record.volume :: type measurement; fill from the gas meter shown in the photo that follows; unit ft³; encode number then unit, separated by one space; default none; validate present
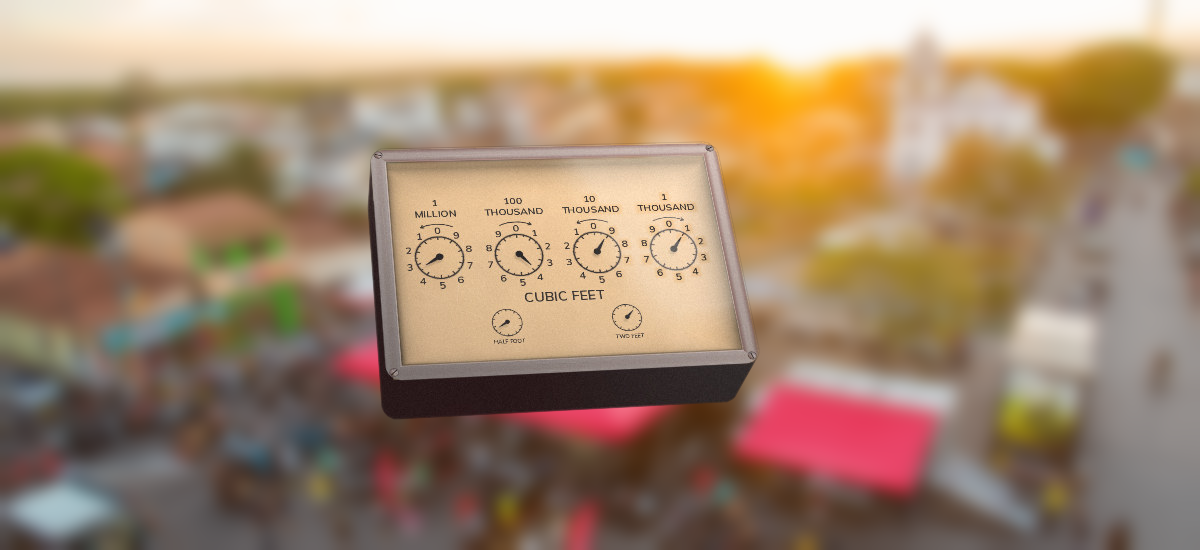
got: 339100 ft³
